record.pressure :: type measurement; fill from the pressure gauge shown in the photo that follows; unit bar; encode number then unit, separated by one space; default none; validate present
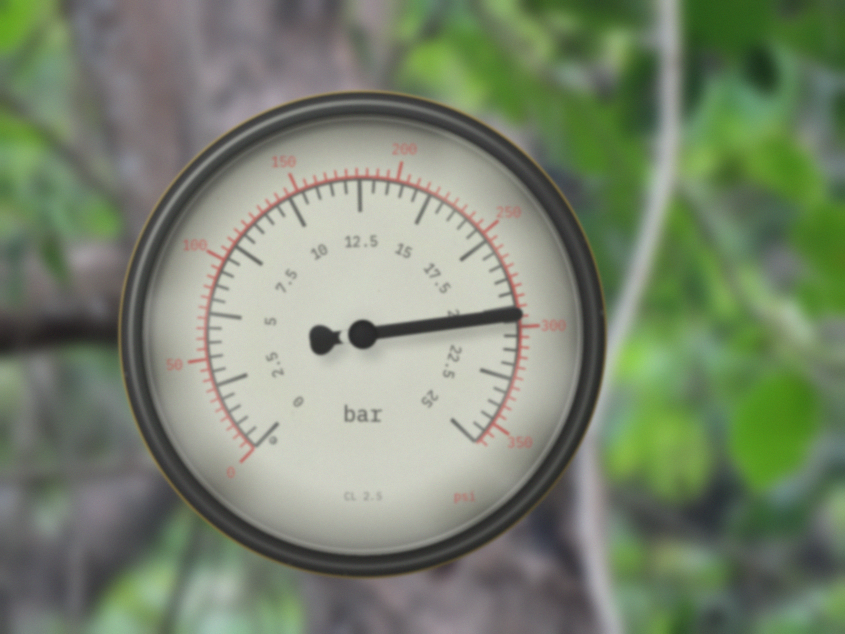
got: 20.25 bar
